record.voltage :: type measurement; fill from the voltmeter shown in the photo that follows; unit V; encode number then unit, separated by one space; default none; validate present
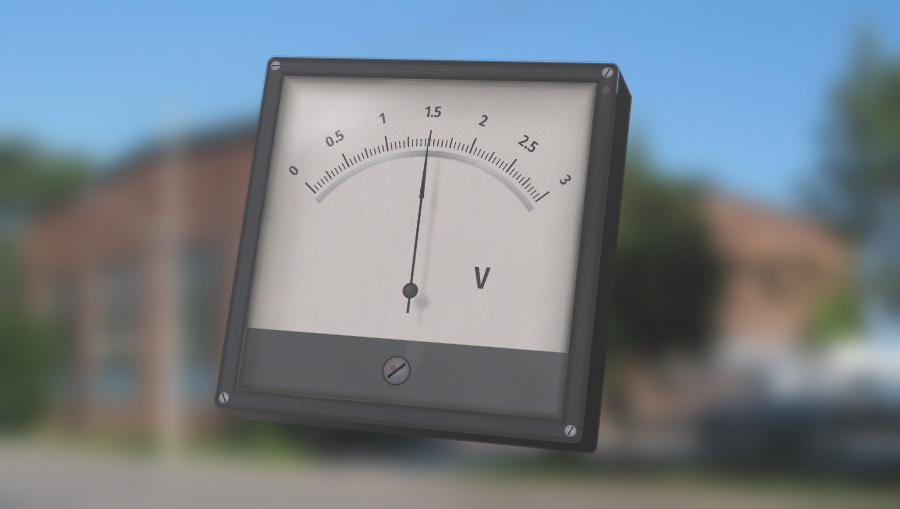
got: 1.5 V
